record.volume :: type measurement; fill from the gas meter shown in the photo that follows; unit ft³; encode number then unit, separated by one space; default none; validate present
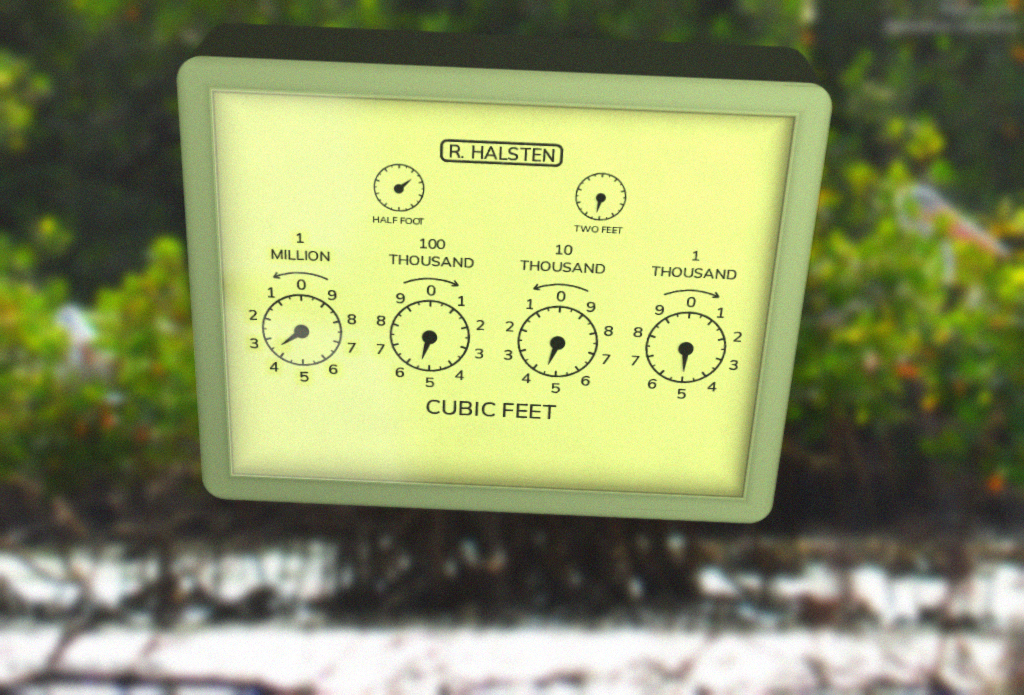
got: 354500 ft³
